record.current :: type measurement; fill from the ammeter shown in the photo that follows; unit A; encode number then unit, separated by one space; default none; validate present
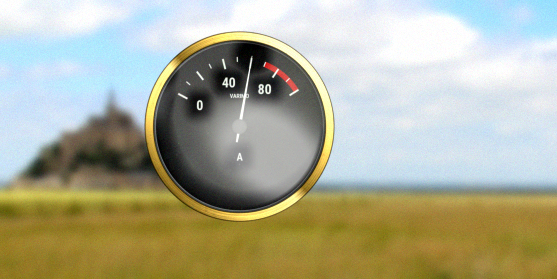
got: 60 A
